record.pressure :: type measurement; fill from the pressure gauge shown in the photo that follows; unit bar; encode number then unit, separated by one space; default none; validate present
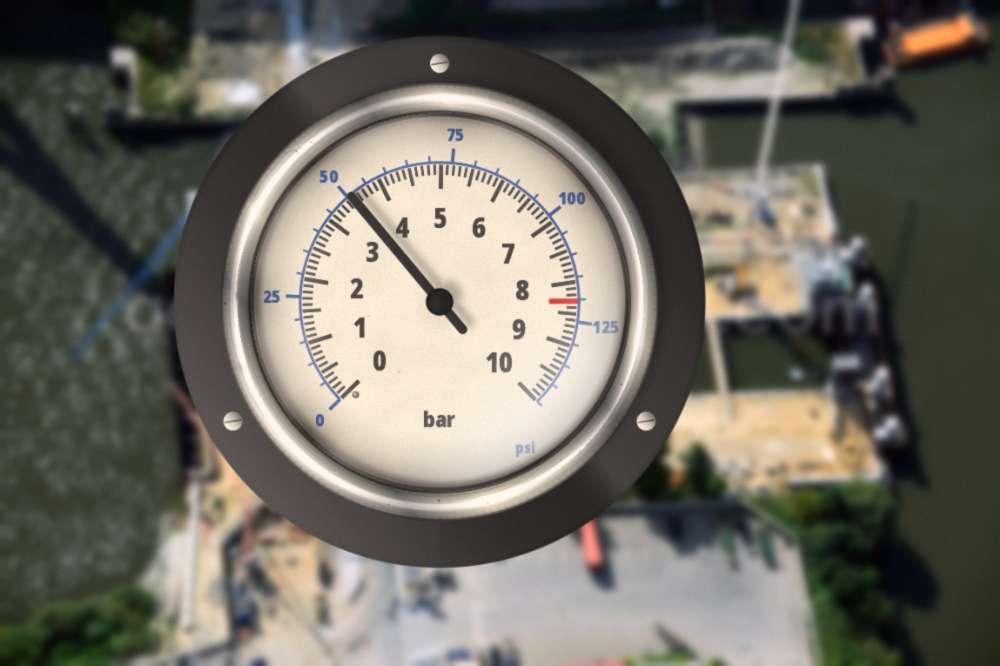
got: 3.5 bar
